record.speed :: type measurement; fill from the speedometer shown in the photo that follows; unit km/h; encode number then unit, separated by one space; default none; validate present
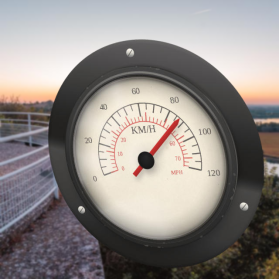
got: 87.5 km/h
